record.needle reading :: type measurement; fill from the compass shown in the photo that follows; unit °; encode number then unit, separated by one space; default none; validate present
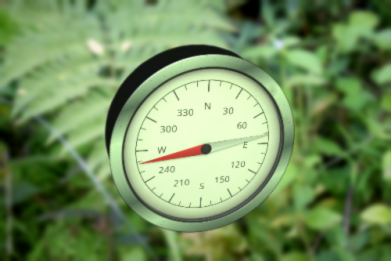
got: 260 °
